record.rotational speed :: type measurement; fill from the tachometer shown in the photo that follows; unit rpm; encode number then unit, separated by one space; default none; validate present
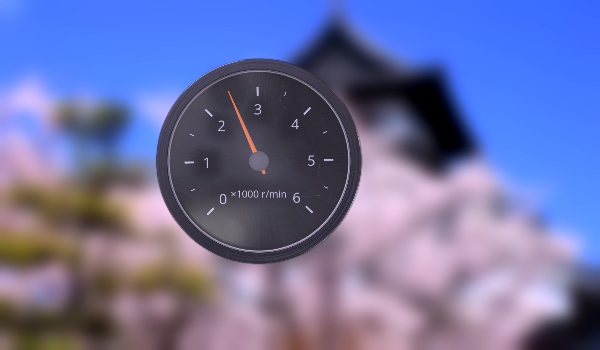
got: 2500 rpm
